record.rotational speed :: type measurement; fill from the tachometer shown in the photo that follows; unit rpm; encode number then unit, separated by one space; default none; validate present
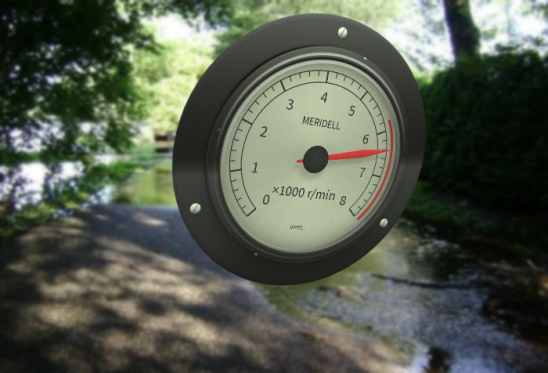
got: 6400 rpm
